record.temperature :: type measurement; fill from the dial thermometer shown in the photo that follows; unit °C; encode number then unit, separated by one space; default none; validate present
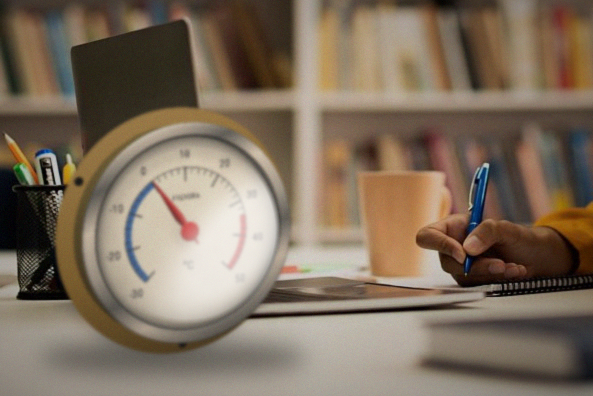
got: 0 °C
